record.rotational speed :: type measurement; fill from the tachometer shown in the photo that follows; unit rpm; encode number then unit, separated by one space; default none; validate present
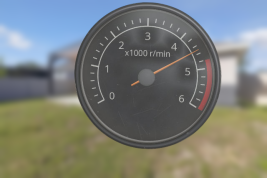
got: 4500 rpm
